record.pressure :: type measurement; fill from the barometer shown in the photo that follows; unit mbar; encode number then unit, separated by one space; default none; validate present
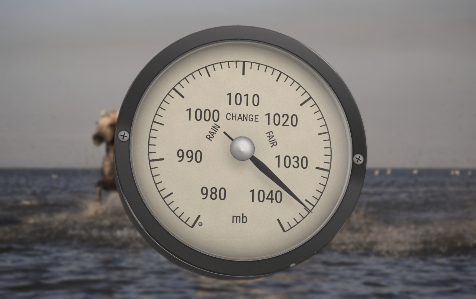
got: 1036 mbar
